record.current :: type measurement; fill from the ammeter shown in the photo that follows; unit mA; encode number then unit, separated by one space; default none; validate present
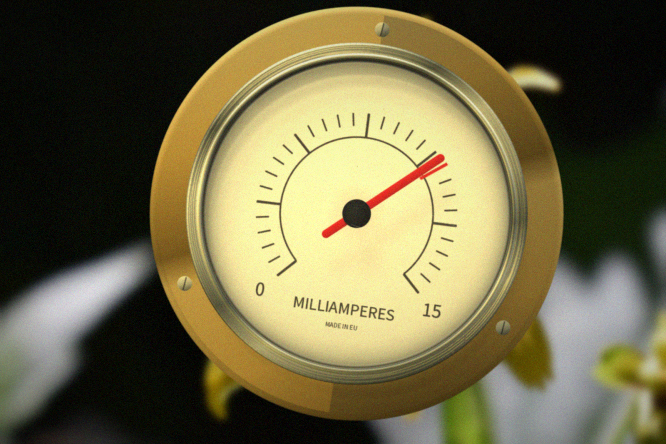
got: 10.25 mA
